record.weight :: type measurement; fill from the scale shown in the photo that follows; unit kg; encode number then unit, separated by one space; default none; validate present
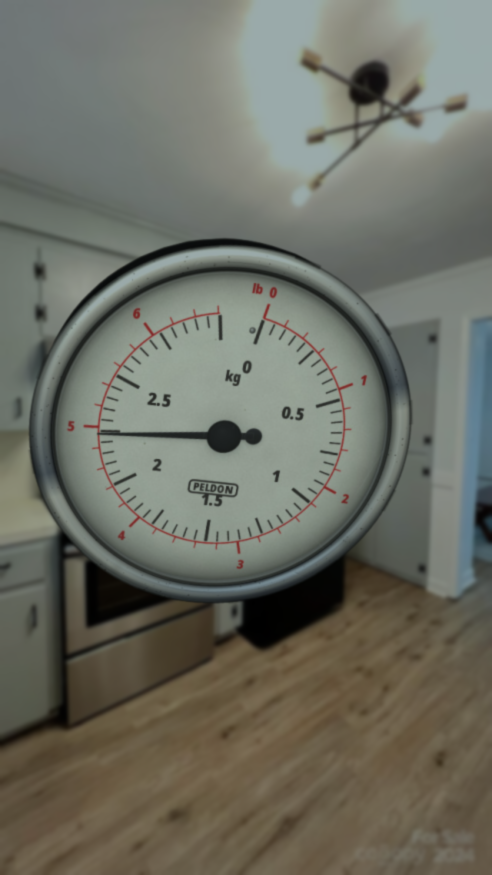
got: 2.25 kg
